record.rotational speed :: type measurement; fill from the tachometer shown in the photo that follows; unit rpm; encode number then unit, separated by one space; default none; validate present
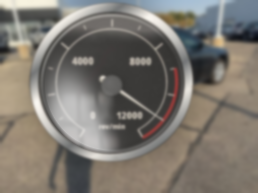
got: 11000 rpm
